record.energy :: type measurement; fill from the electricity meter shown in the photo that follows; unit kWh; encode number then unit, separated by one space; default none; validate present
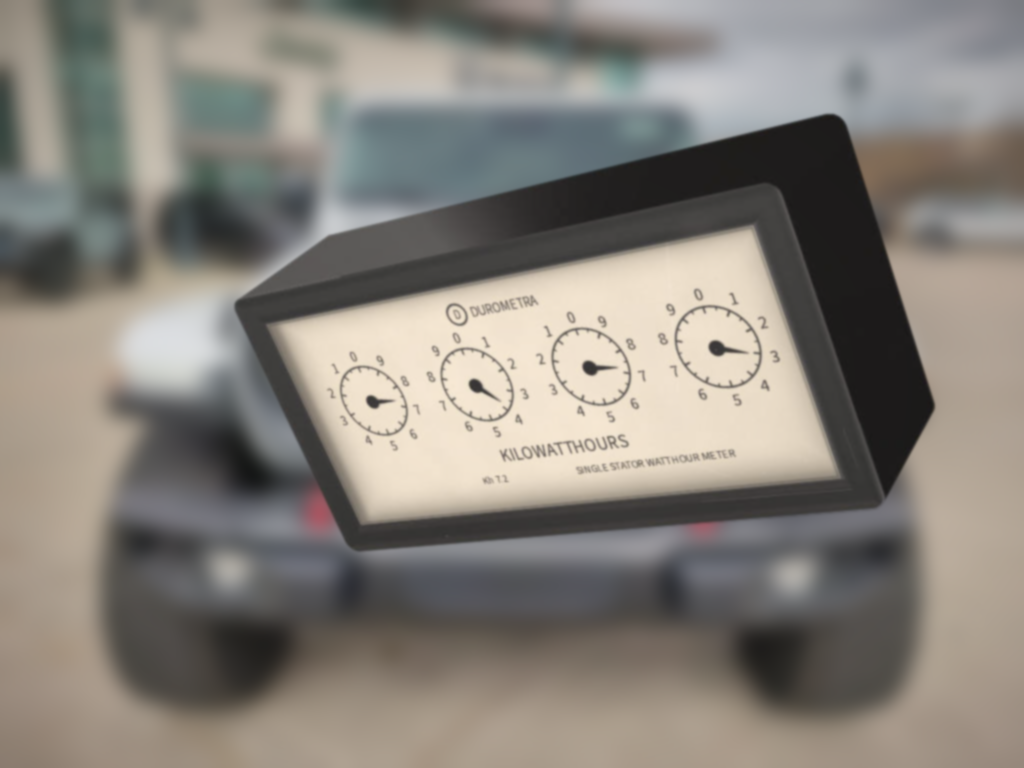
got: 7373 kWh
